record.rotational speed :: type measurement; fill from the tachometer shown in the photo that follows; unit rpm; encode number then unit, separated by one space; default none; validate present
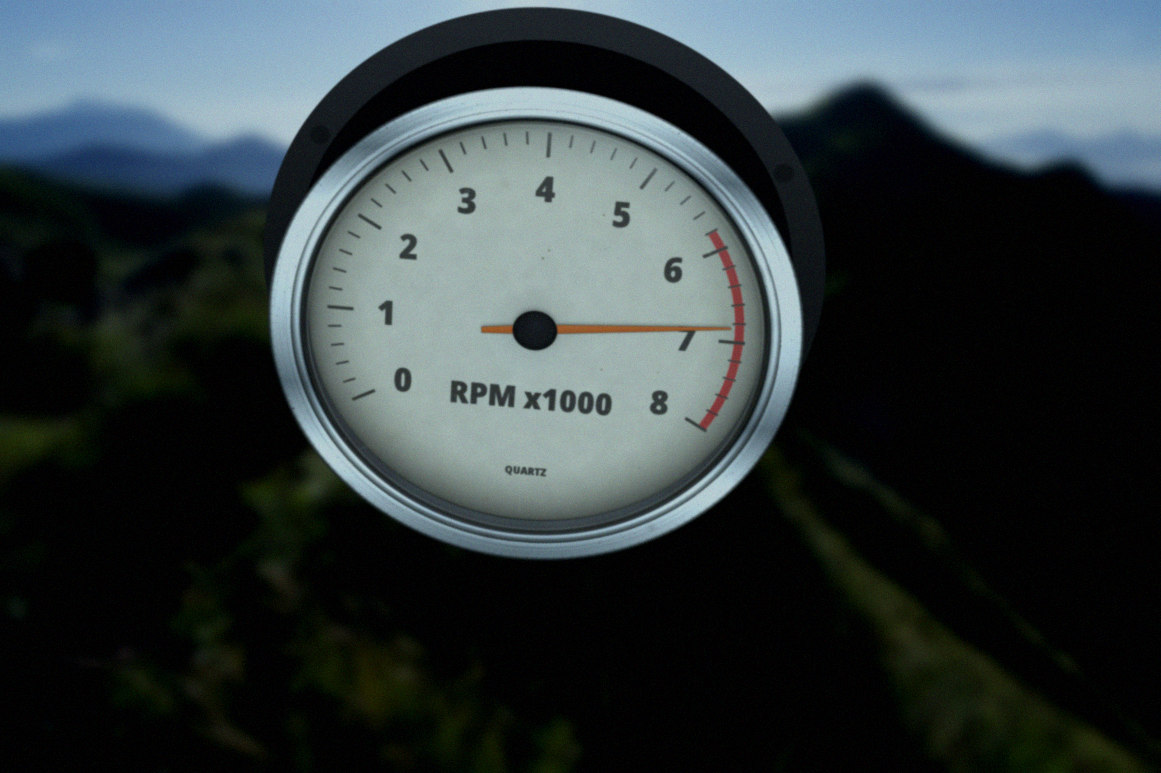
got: 6800 rpm
